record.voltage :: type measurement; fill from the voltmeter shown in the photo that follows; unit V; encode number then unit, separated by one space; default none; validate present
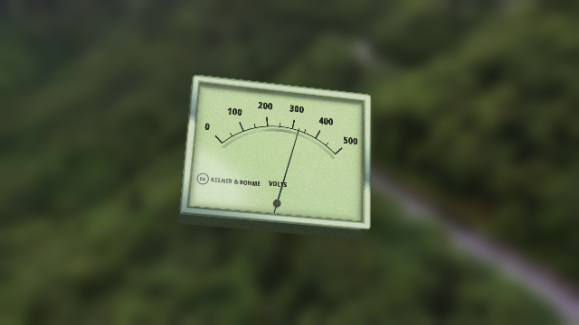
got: 325 V
